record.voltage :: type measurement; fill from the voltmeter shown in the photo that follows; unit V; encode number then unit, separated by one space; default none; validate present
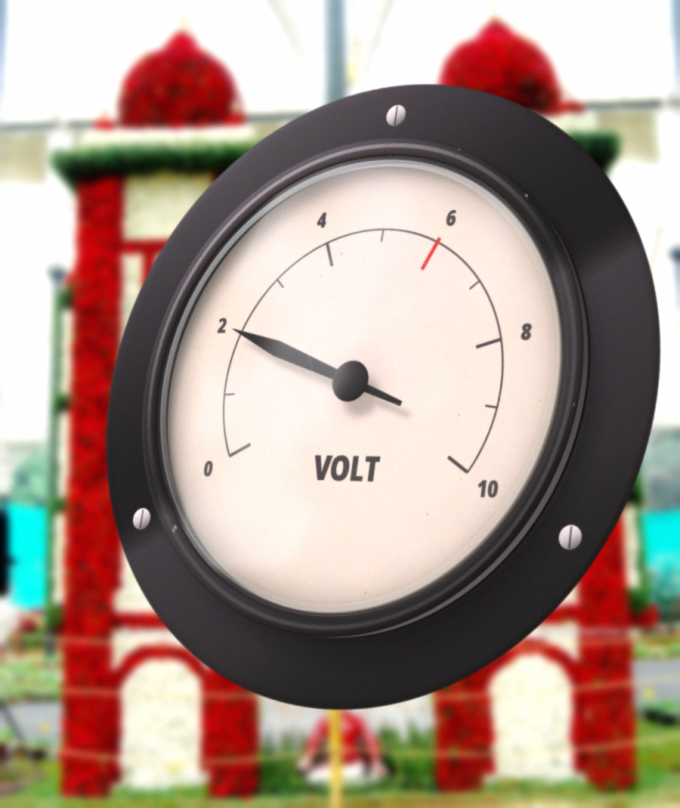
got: 2 V
